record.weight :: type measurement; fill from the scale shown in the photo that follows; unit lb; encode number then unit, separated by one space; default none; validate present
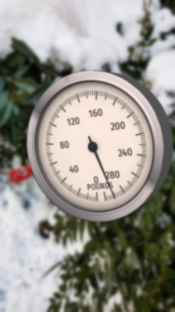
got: 290 lb
